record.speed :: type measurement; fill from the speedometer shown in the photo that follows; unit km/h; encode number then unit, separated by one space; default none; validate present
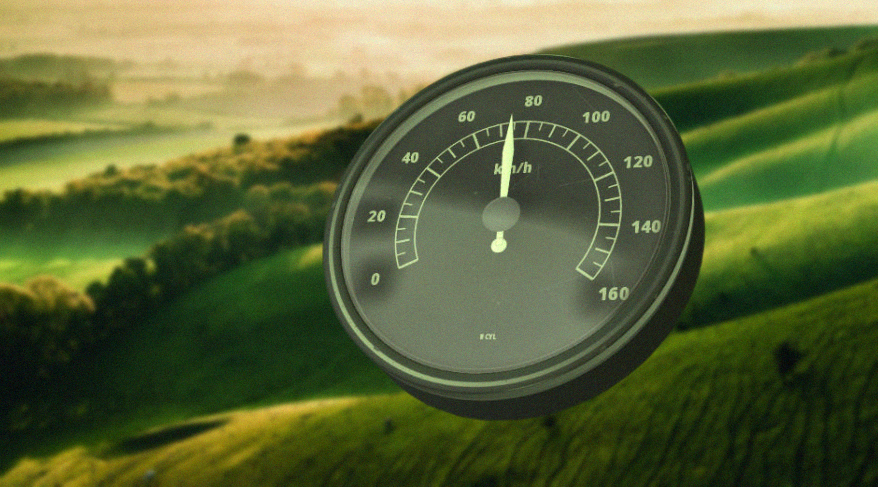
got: 75 km/h
